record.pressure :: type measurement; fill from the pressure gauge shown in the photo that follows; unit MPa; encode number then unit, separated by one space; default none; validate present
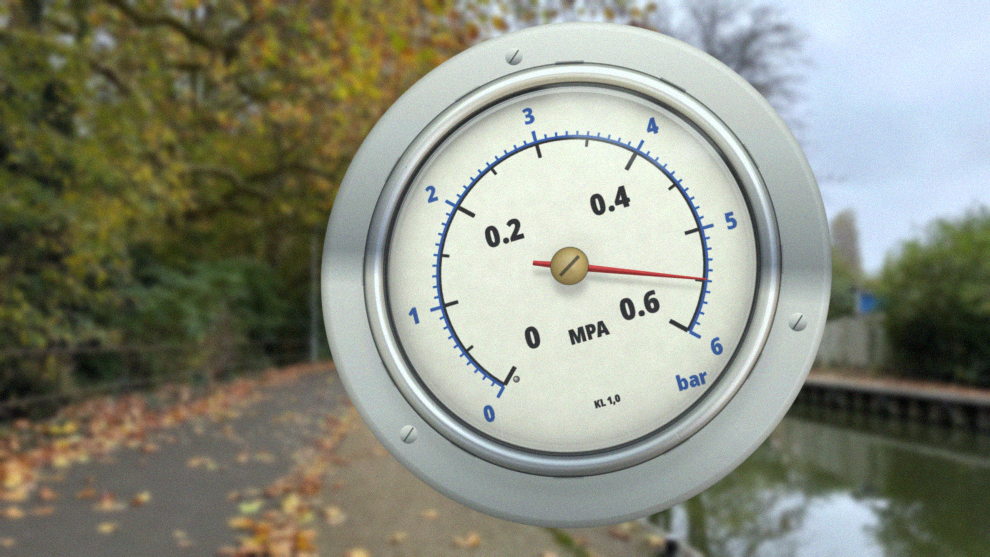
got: 0.55 MPa
